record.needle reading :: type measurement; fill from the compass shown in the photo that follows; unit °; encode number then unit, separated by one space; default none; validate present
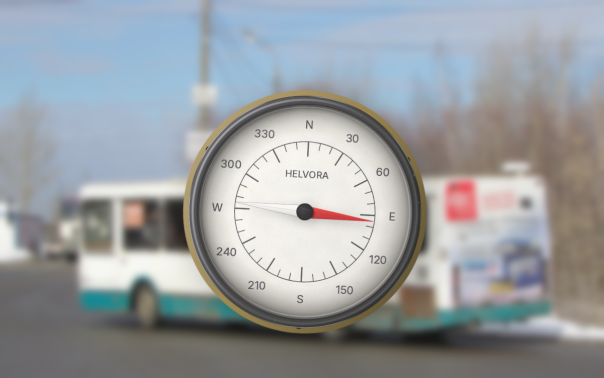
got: 95 °
